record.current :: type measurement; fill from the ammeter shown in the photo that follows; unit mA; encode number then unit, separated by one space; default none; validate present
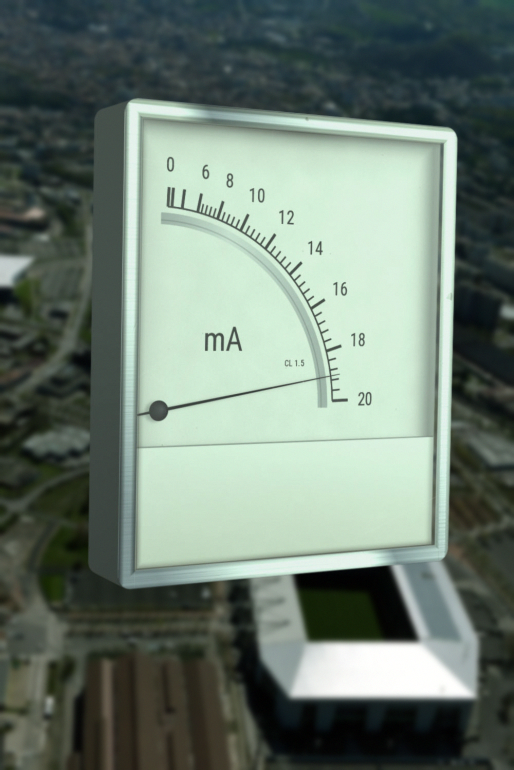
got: 19 mA
